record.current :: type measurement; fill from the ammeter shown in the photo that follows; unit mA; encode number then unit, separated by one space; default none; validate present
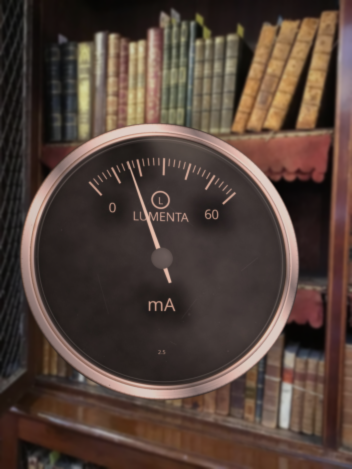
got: 16 mA
